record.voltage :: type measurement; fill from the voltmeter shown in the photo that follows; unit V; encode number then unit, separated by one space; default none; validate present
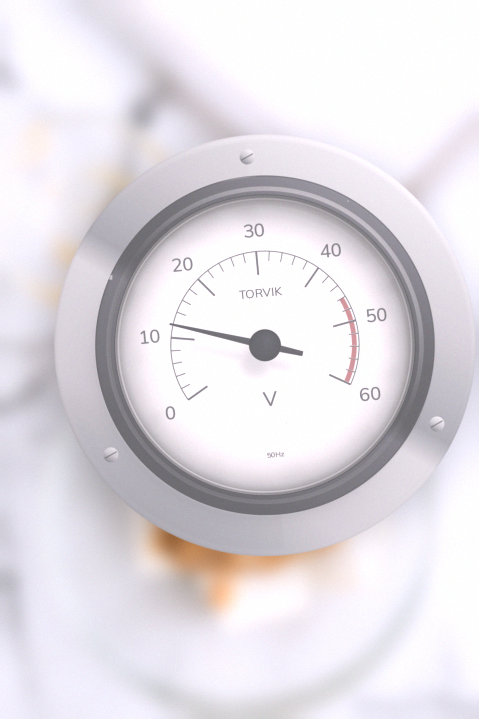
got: 12 V
